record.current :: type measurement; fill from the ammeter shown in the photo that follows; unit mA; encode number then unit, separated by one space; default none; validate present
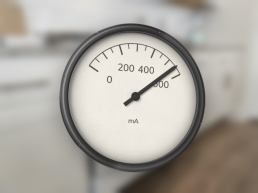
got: 550 mA
